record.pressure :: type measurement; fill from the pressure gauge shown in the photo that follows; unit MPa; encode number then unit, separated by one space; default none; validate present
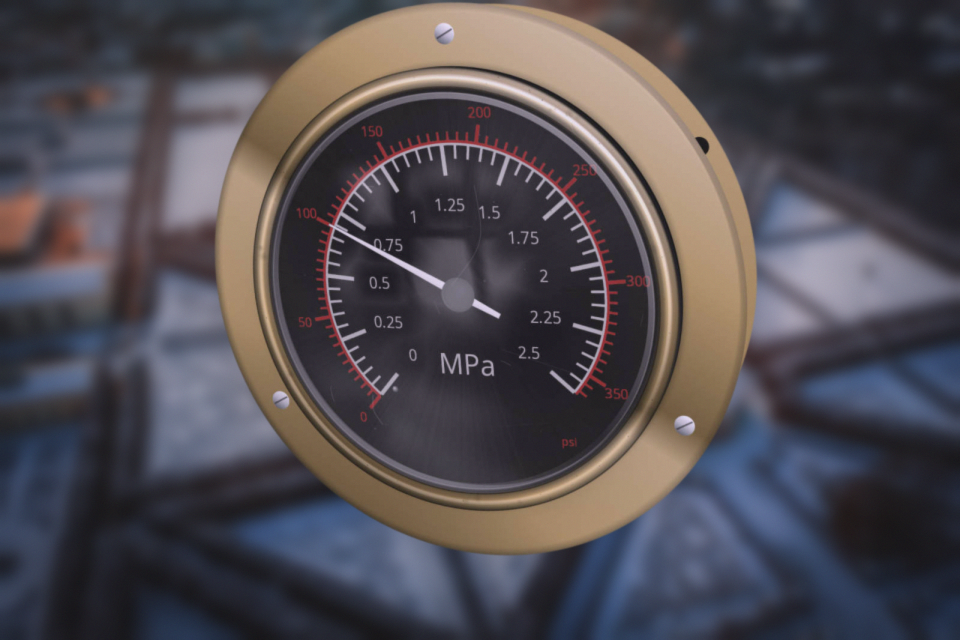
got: 0.7 MPa
